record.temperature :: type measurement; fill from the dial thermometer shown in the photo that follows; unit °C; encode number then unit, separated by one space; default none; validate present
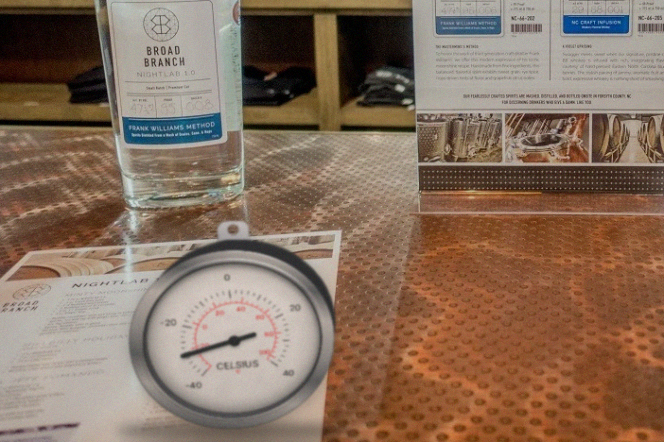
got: -30 °C
